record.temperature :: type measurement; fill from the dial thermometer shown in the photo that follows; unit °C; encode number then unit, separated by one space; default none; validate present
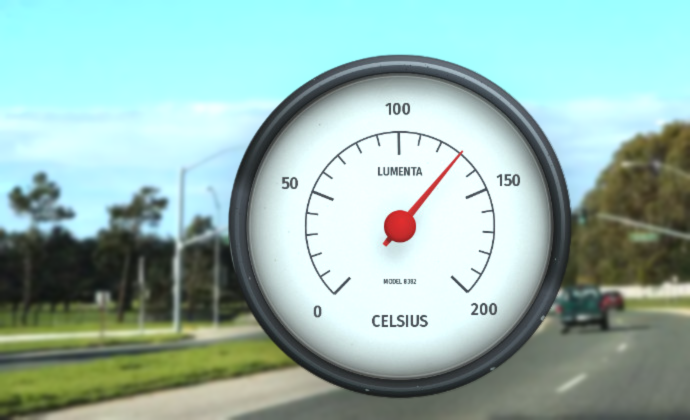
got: 130 °C
